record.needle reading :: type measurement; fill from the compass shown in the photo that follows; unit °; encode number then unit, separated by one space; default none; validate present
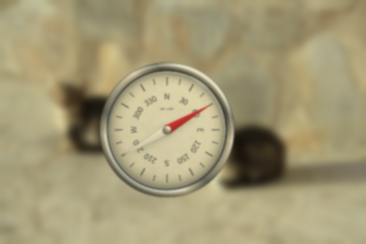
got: 60 °
